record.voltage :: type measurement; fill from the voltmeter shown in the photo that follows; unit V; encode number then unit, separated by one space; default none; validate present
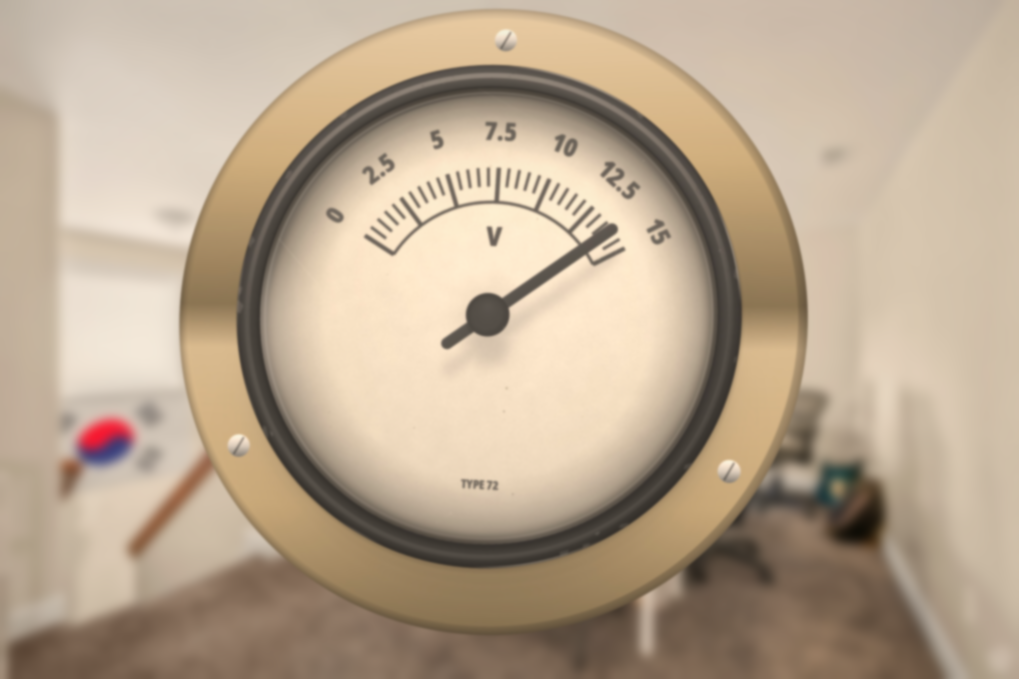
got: 14 V
